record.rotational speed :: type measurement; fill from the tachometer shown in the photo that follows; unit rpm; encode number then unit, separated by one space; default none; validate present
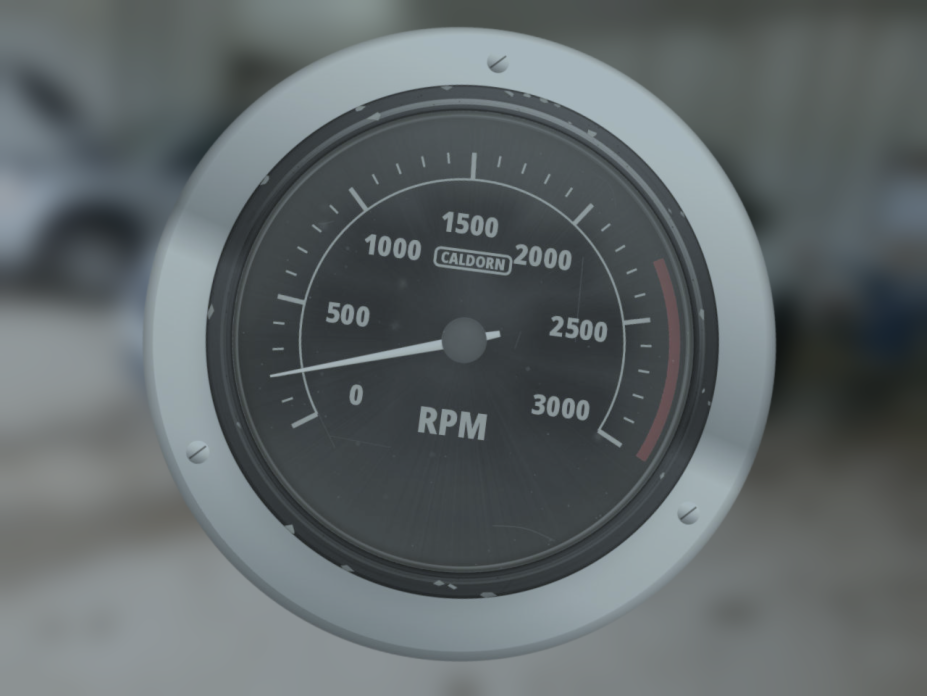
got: 200 rpm
